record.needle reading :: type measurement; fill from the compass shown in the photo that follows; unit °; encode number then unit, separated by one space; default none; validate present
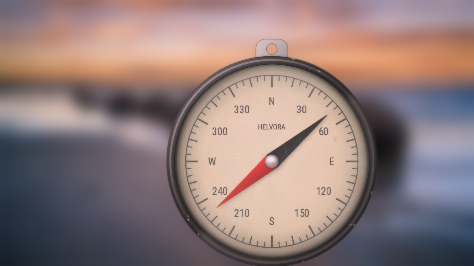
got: 230 °
